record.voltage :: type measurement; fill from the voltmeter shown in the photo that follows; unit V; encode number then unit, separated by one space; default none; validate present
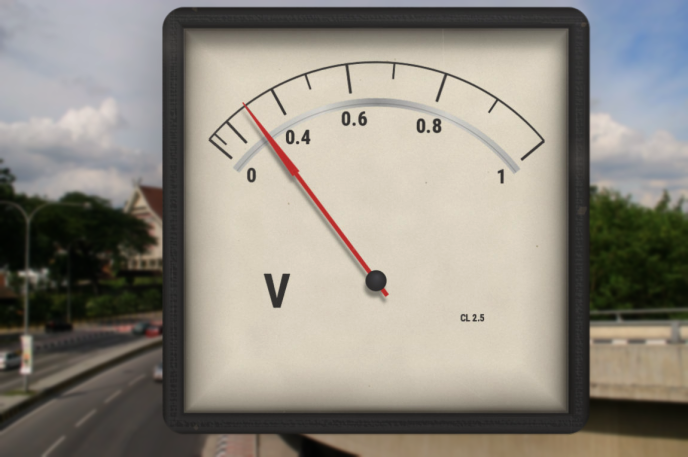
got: 0.3 V
